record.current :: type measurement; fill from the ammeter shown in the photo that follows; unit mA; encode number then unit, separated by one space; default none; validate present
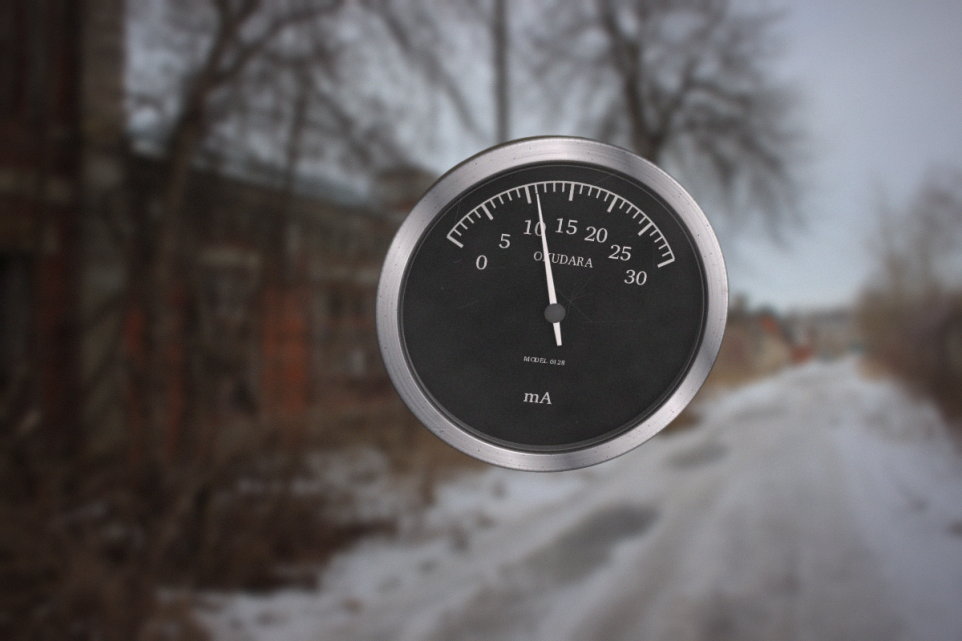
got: 11 mA
